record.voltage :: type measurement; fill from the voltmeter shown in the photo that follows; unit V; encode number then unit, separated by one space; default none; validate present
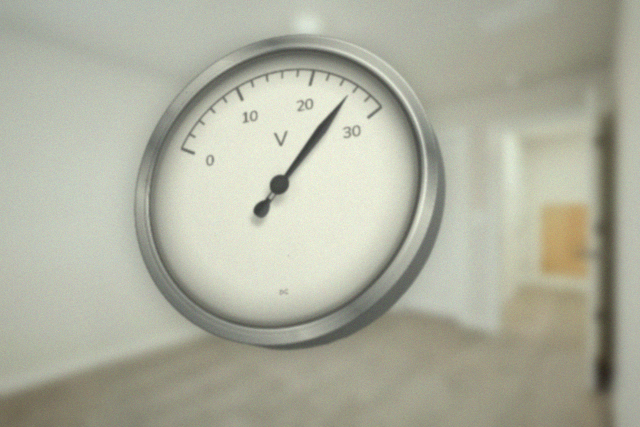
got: 26 V
